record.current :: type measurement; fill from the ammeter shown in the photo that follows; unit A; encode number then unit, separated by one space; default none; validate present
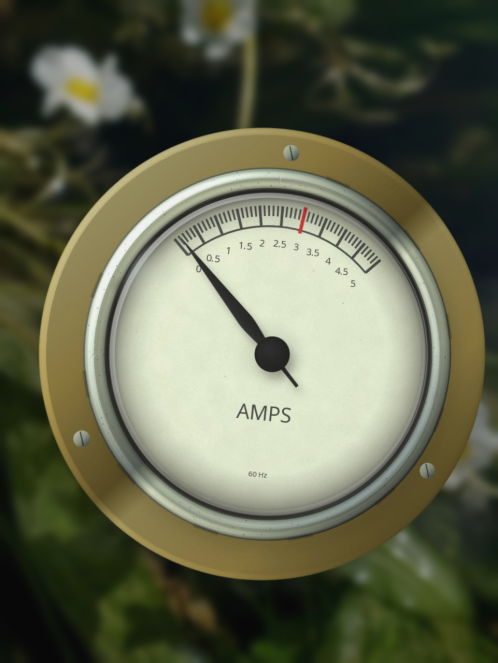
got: 0.1 A
